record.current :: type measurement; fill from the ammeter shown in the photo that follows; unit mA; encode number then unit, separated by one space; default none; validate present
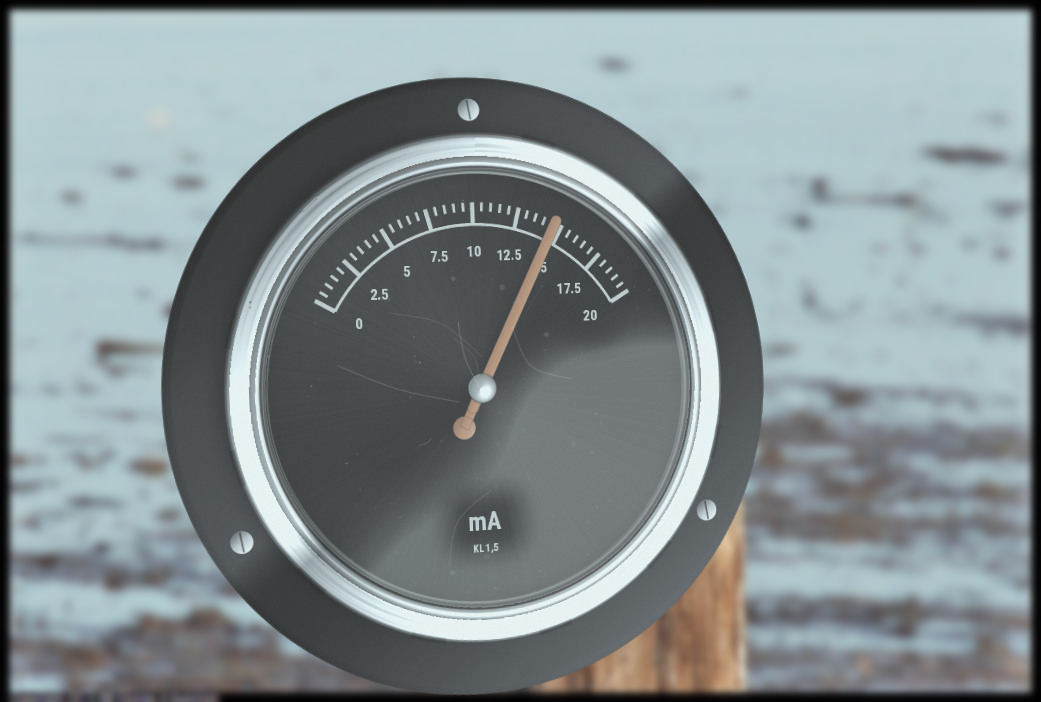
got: 14.5 mA
